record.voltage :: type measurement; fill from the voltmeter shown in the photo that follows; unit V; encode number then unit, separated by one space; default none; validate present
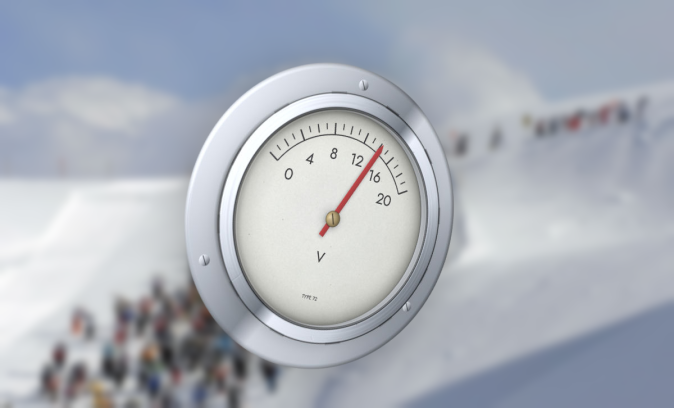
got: 14 V
